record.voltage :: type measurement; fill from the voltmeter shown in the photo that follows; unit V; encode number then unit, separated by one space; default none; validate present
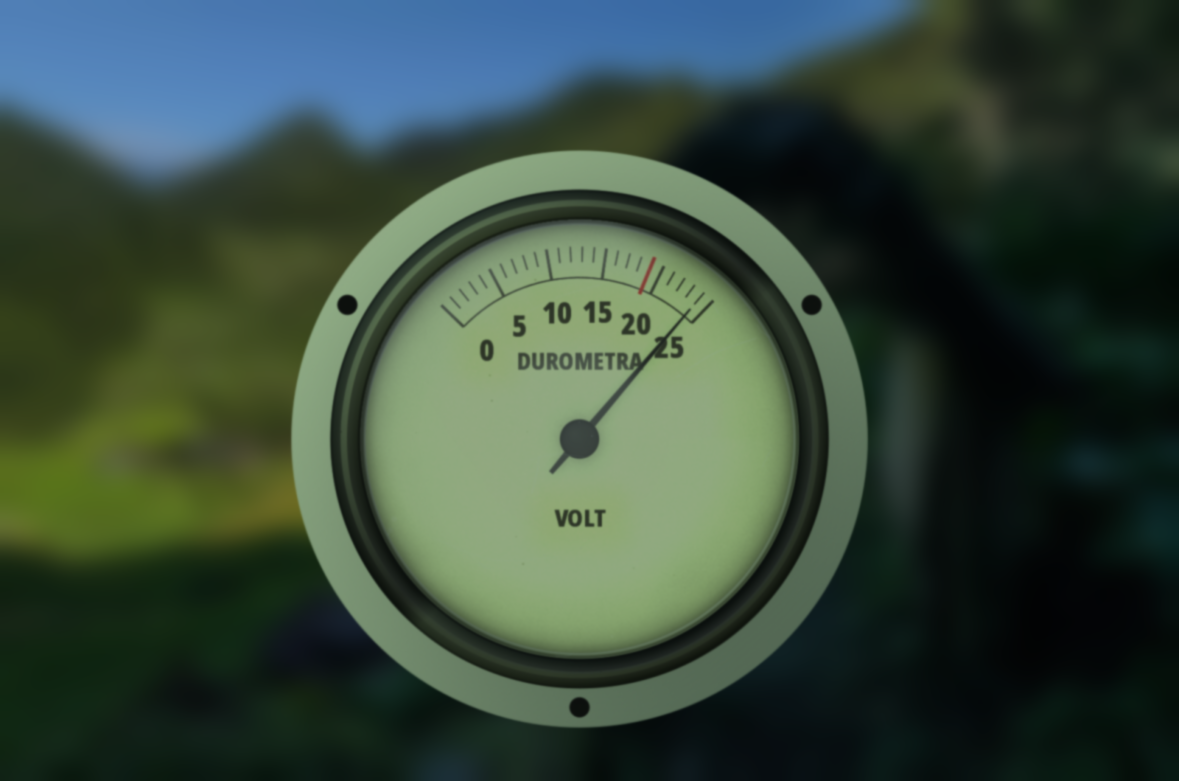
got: 24 V
